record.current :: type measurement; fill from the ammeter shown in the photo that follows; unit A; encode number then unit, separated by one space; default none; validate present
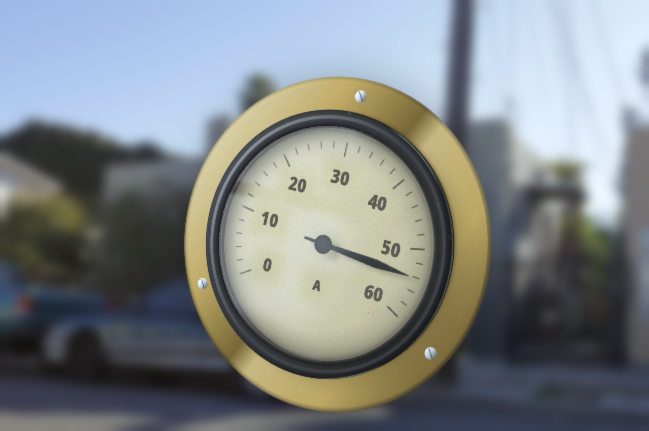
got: 54 A
